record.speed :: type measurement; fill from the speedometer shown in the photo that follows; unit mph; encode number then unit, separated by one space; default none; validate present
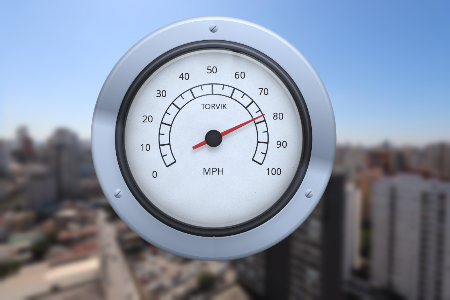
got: 77.5 mph
